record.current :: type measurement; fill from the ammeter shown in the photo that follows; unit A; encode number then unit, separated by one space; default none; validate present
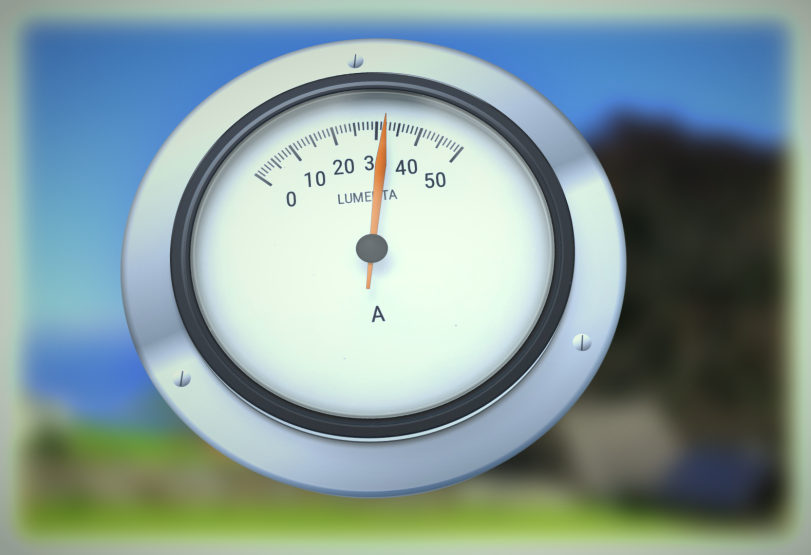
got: 32 A
